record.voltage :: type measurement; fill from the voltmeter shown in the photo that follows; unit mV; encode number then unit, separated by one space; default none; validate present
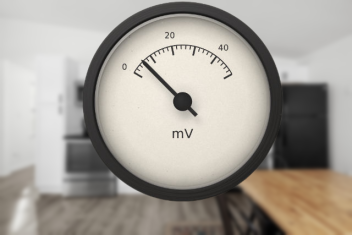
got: 6 mV
